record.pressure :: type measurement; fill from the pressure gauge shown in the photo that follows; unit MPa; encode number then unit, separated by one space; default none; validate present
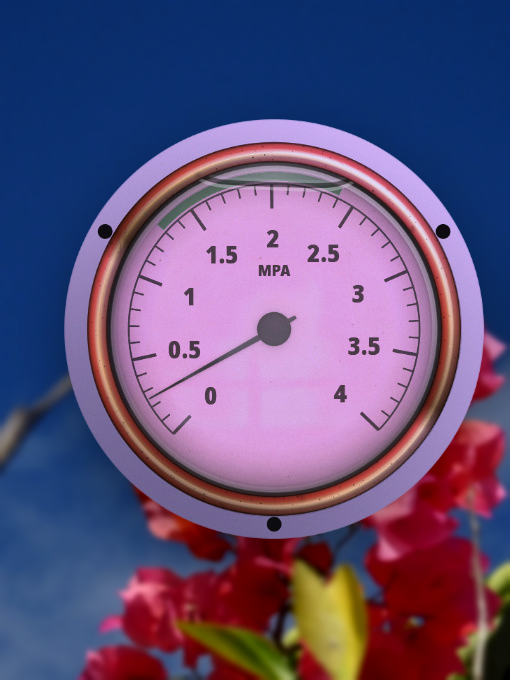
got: 0.25 MPa
